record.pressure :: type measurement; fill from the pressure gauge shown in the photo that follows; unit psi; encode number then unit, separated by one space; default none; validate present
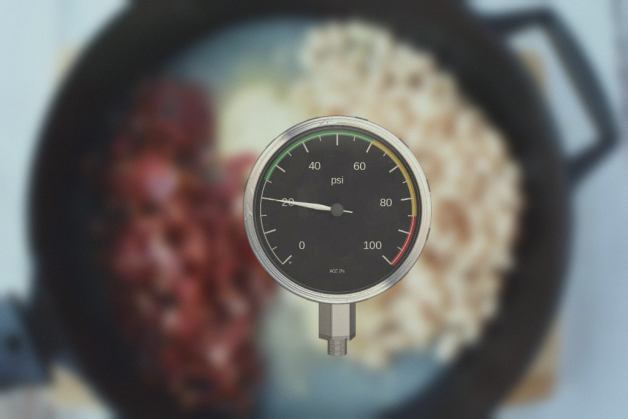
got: 20 psi
